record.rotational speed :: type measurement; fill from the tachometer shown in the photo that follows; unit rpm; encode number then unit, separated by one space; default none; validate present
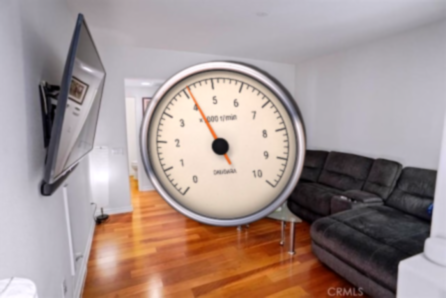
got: 4200 rpm
